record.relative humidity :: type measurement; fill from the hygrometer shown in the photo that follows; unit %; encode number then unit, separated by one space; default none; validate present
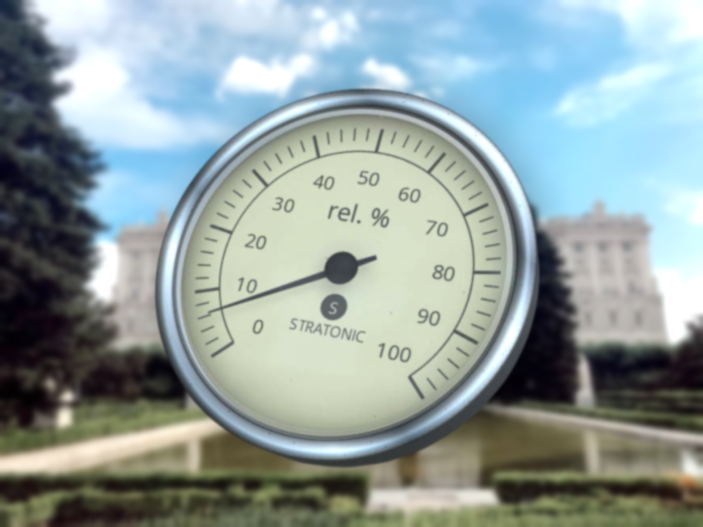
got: 6 %
